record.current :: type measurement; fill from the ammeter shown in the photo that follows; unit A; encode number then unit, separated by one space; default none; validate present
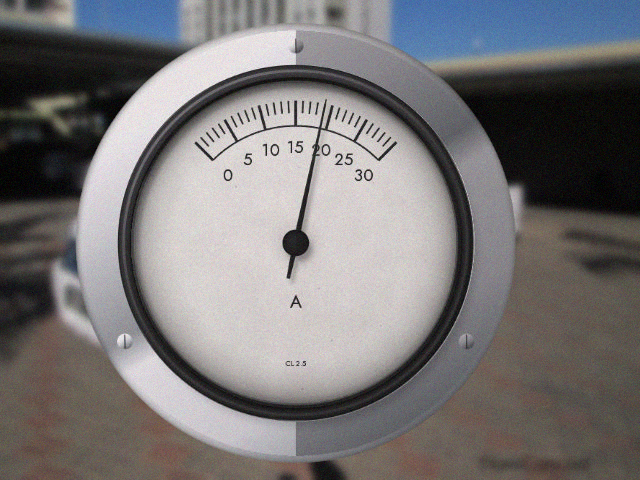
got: 19 A
